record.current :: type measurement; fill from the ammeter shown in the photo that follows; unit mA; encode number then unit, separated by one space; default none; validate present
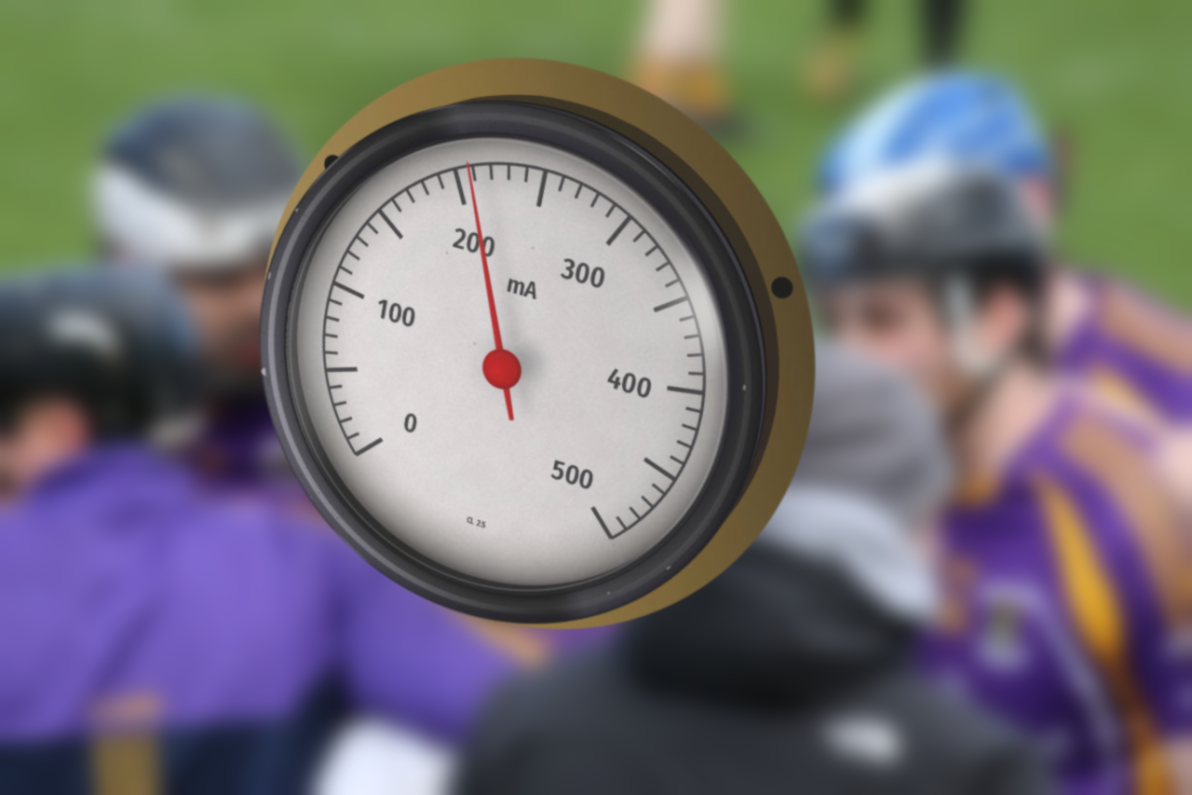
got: 210 mA
